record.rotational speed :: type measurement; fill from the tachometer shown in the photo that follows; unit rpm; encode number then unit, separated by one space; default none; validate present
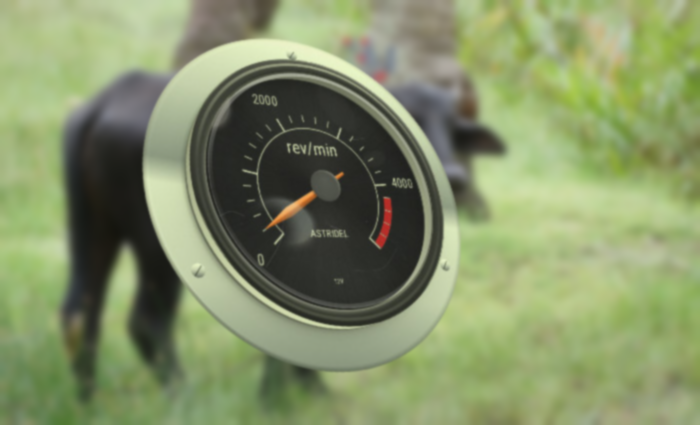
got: 200 rpm
